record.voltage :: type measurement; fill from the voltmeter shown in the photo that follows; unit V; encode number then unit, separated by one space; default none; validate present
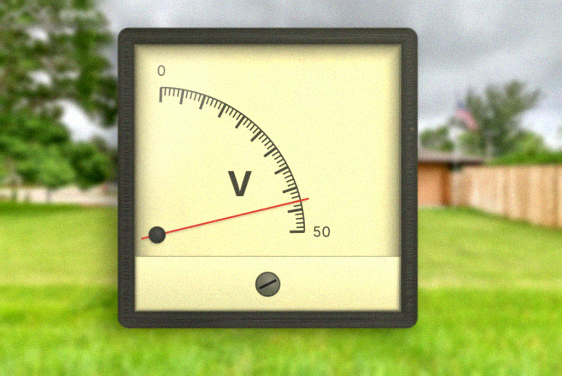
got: 43 V
